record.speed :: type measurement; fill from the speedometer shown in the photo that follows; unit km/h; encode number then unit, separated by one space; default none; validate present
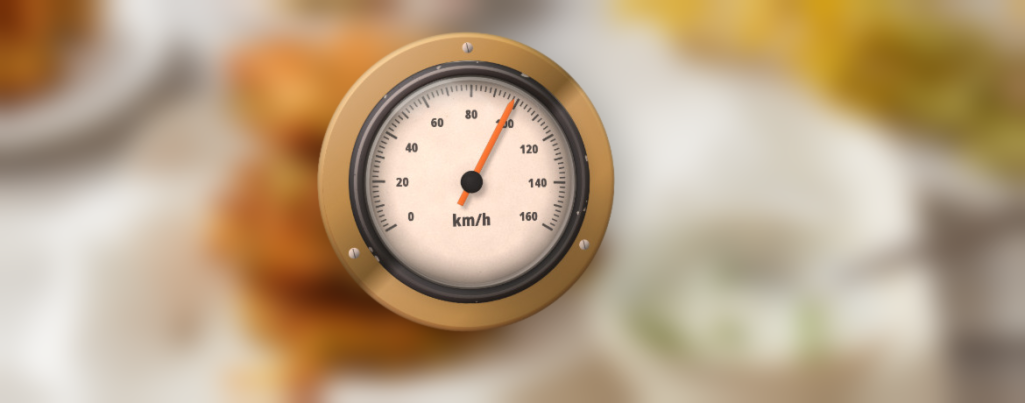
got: 98 km/h
